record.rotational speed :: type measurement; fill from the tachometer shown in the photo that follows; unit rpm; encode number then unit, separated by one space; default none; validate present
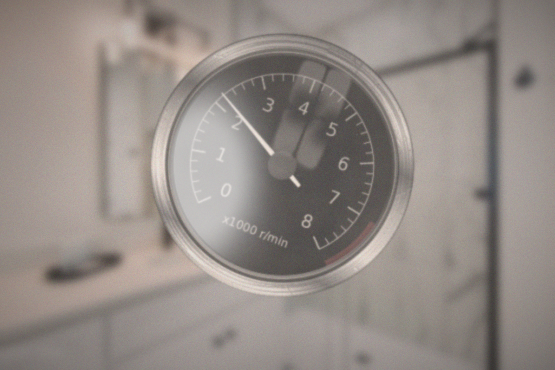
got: 2200 rpm
